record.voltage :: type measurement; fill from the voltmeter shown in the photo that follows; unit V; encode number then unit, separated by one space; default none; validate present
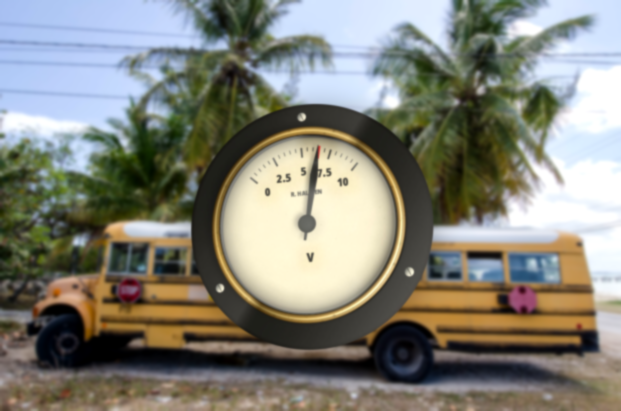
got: 6.5 V
